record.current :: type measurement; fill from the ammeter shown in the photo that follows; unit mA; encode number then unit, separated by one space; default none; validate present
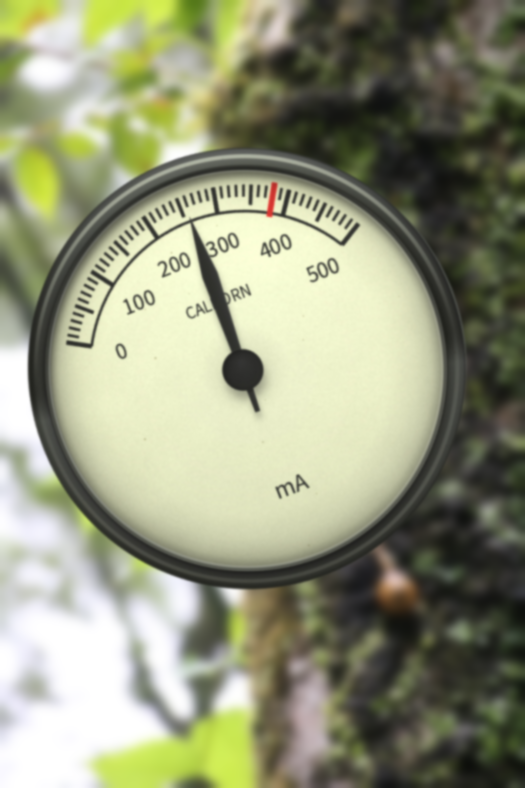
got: 260 mA
